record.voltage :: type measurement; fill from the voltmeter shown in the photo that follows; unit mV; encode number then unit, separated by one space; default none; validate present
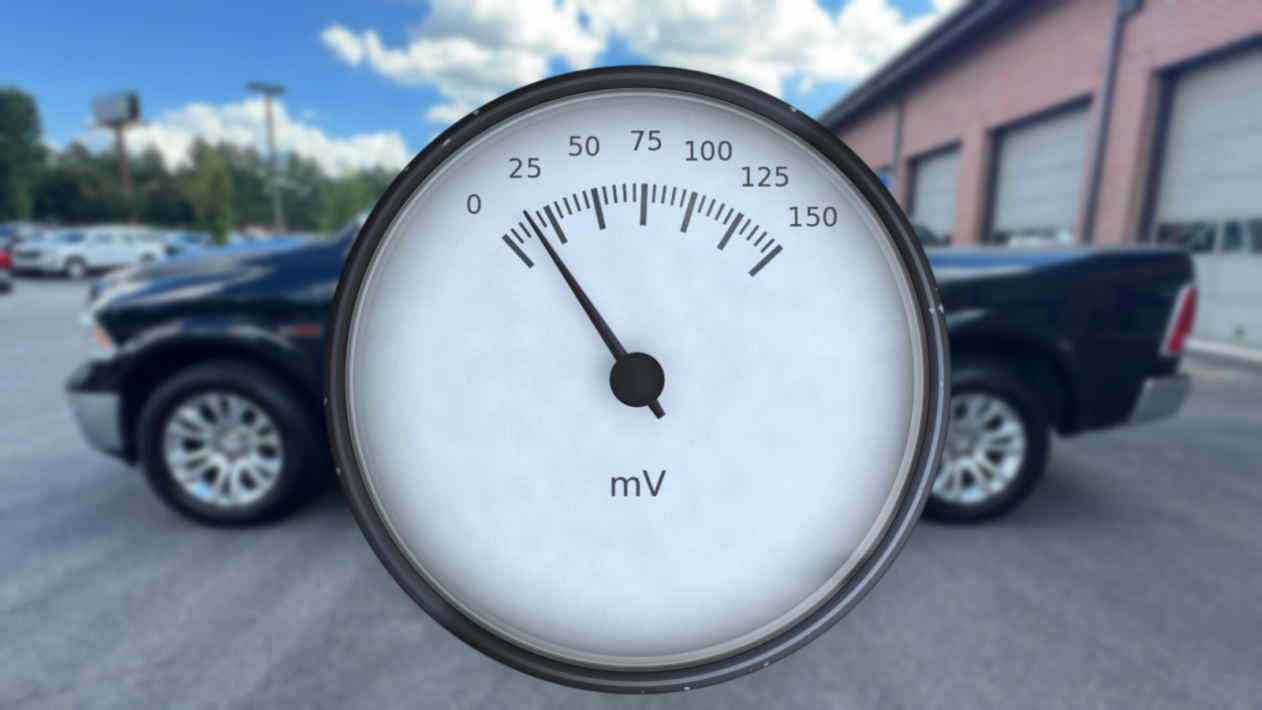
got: 15 mV
